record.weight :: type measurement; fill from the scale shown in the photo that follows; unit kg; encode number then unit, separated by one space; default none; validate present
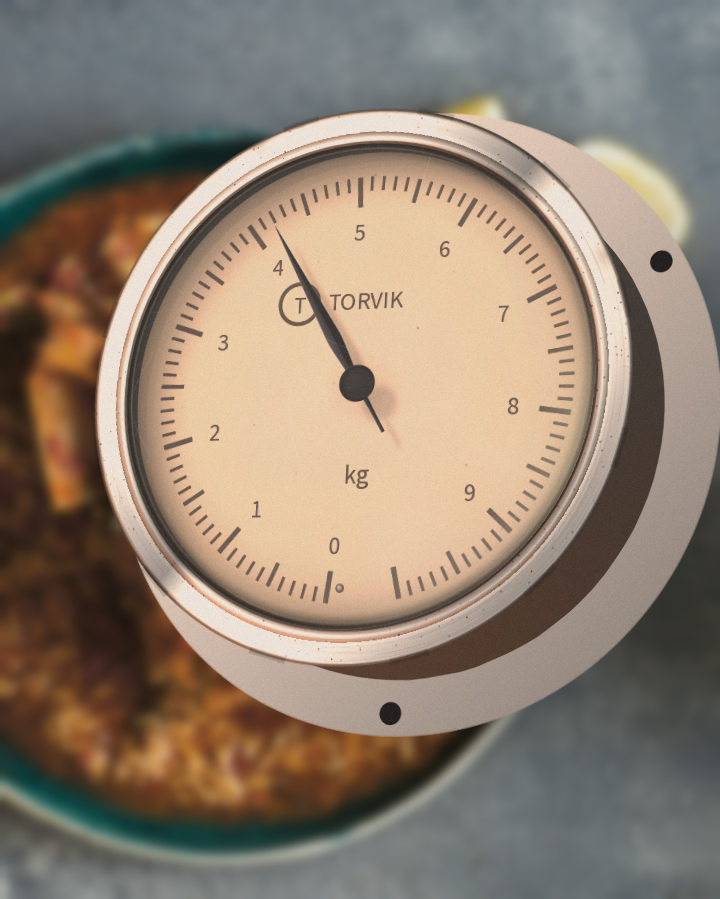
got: 4.2 kg
